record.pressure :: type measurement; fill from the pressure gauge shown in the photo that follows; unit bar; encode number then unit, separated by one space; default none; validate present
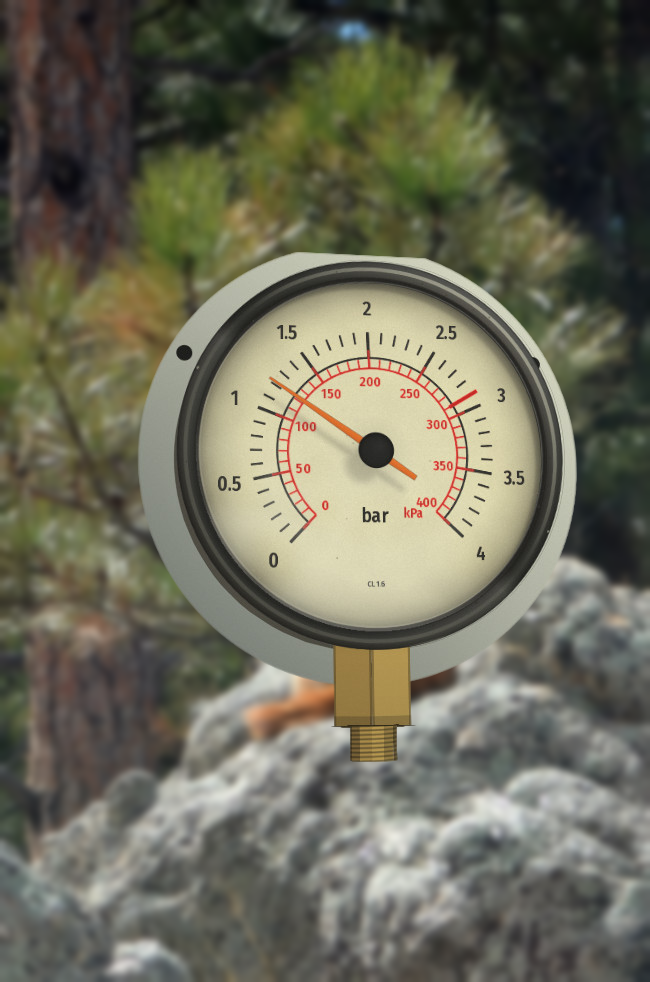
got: 1.2 bar
